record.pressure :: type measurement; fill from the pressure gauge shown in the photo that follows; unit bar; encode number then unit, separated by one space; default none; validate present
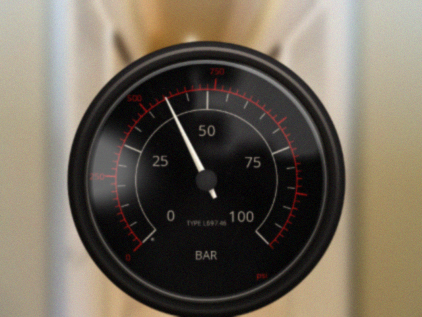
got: 40 bar
